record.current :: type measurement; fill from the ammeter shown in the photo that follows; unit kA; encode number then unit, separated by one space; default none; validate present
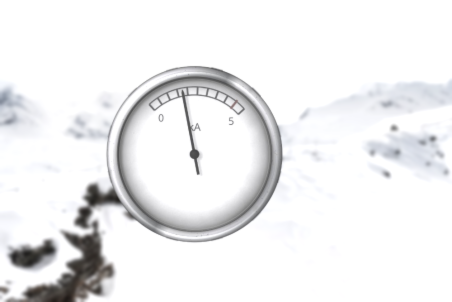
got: 1.75 kA
